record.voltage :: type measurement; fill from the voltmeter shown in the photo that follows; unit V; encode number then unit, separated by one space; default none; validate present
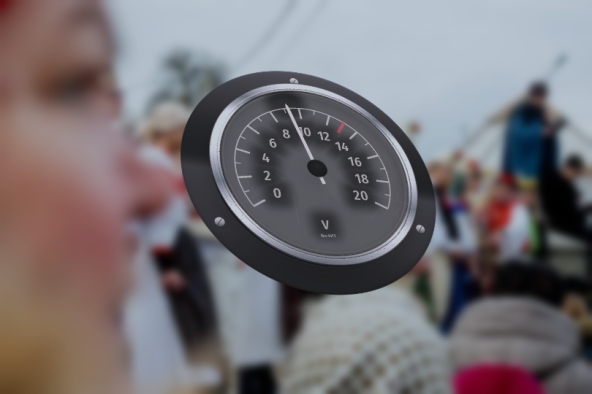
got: 9 V
